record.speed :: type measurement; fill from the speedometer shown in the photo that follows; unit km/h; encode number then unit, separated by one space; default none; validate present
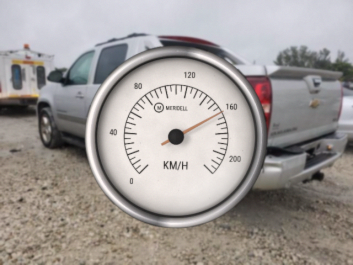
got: 160 km/h
